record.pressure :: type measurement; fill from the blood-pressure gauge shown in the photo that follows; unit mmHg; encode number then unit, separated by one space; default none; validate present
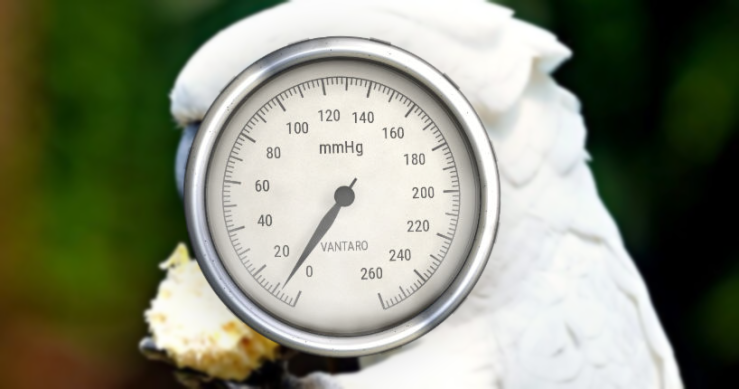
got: 8 mmHg
